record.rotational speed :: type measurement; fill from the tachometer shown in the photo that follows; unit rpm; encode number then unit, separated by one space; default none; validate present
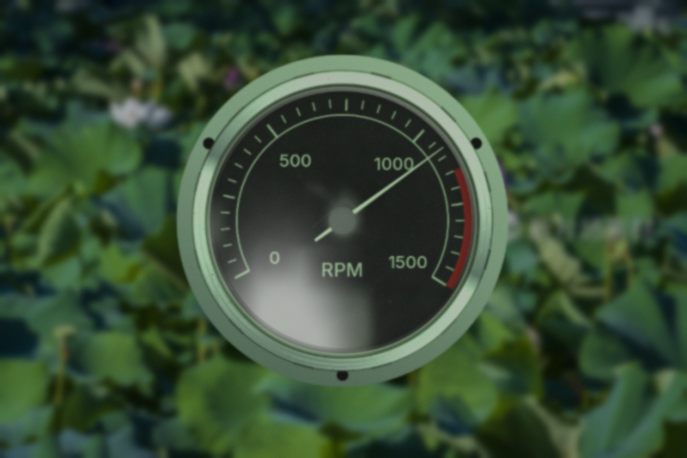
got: 1075 rpm
